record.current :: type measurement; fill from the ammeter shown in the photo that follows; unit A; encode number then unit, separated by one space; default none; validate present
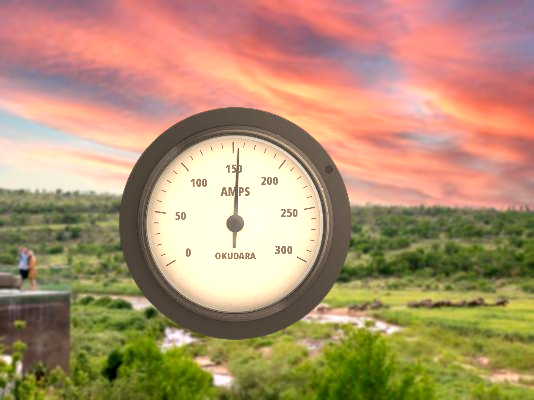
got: 155 A
